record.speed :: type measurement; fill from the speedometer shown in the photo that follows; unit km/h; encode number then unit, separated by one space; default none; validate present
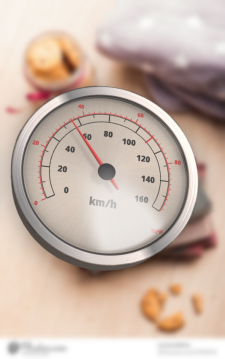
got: 55 km/h
